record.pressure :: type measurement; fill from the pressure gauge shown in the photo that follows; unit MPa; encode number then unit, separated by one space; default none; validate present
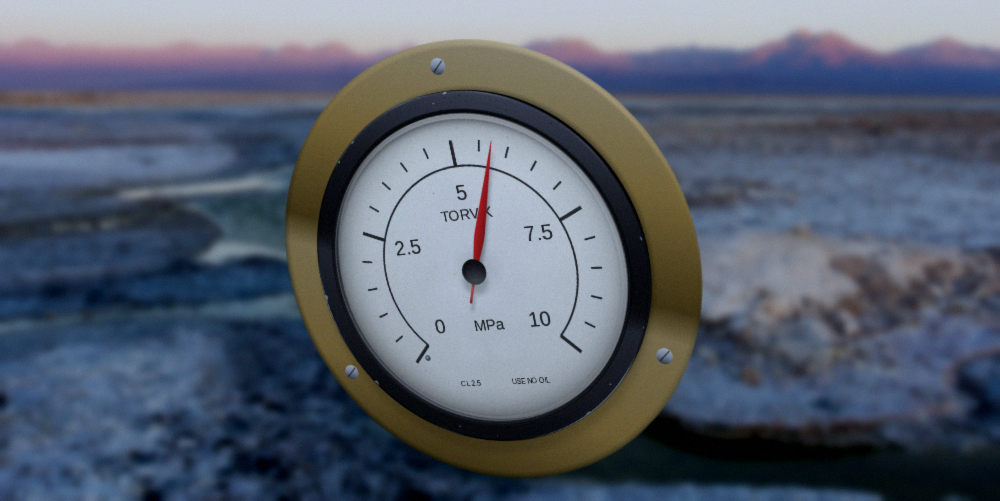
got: 5.75 MPa
